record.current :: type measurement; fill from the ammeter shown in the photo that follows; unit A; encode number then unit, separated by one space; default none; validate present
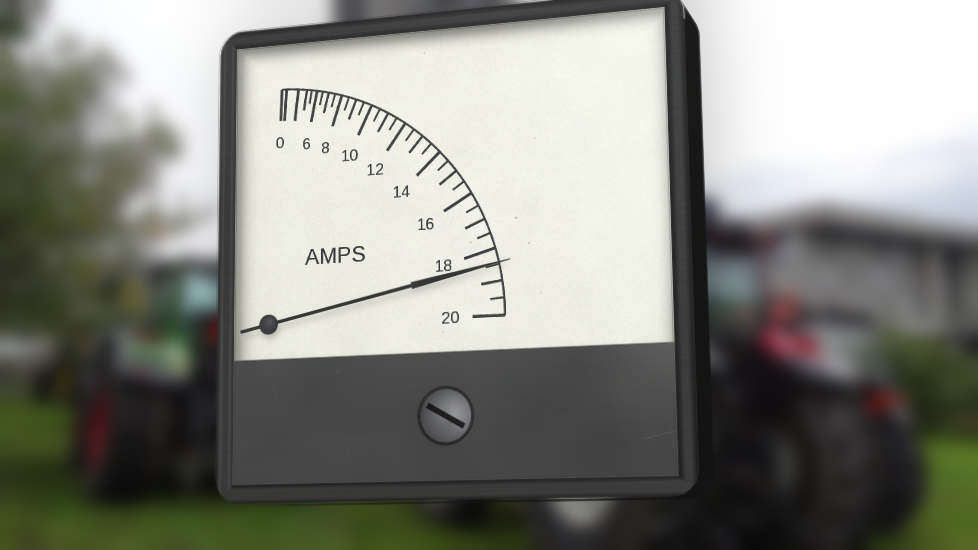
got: 18.5 A
